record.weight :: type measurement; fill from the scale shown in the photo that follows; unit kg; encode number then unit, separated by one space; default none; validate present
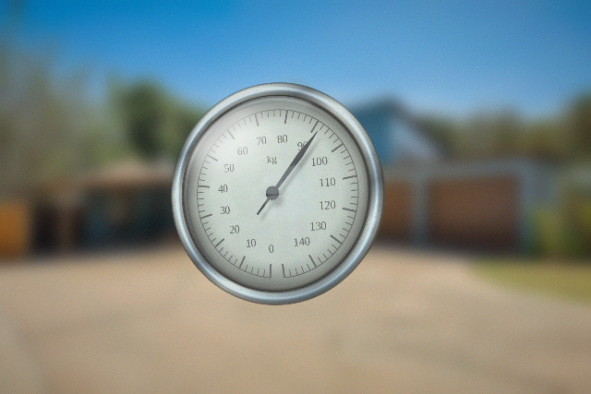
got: 92 kg
